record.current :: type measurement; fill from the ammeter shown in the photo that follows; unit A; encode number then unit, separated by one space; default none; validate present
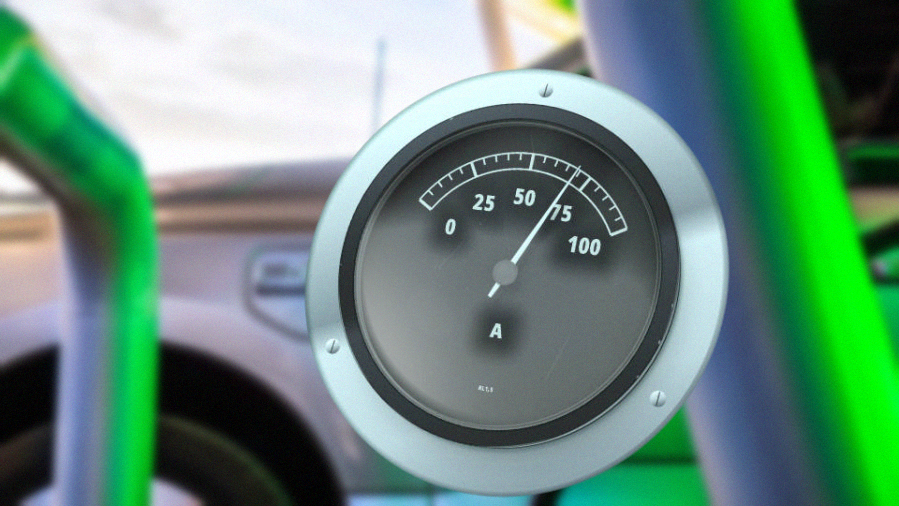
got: 70 A
